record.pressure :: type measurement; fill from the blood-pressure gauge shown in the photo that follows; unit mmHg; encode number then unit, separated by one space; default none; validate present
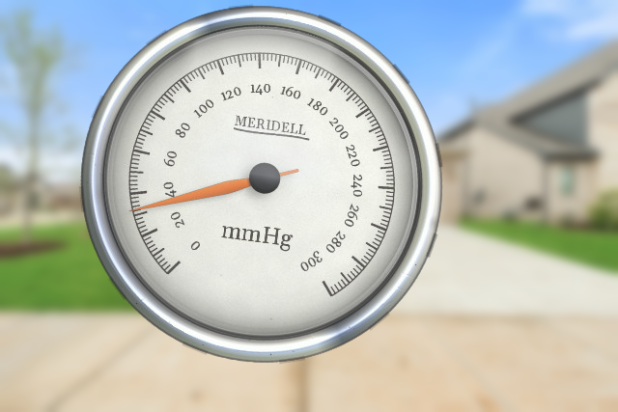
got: 32 mmHg
